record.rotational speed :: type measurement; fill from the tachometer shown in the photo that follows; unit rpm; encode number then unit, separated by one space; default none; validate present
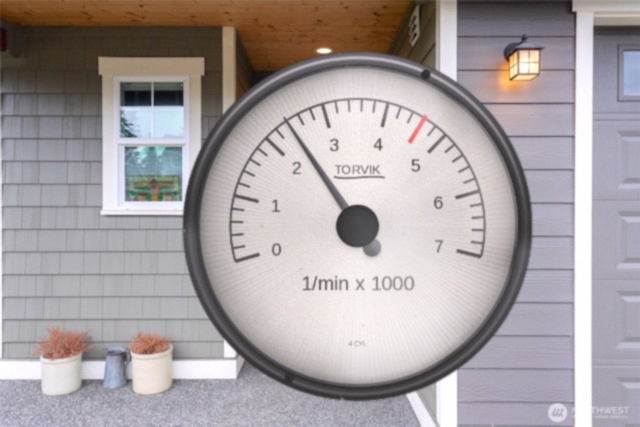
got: 2400 rpm
